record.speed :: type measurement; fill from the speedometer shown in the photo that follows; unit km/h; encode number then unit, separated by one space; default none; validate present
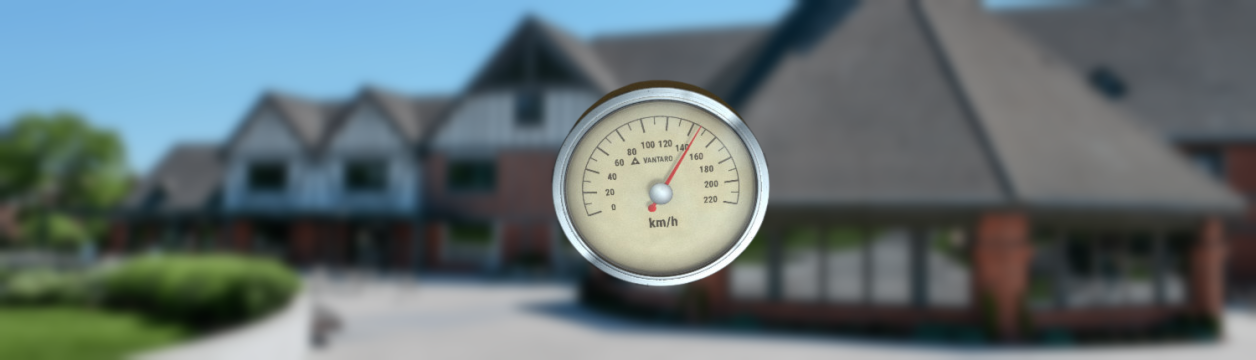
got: 145 km/h
